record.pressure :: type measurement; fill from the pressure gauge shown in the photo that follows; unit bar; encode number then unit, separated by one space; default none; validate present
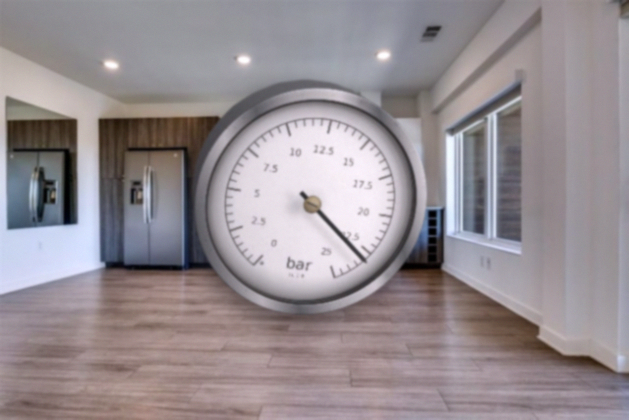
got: 23 bar
